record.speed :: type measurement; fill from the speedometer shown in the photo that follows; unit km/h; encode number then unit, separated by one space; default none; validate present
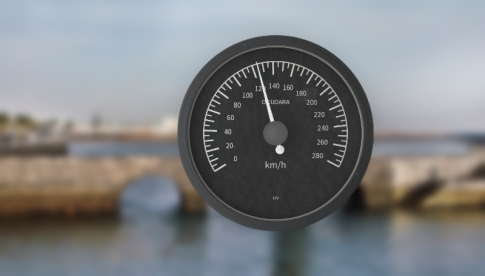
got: 125 km/h
